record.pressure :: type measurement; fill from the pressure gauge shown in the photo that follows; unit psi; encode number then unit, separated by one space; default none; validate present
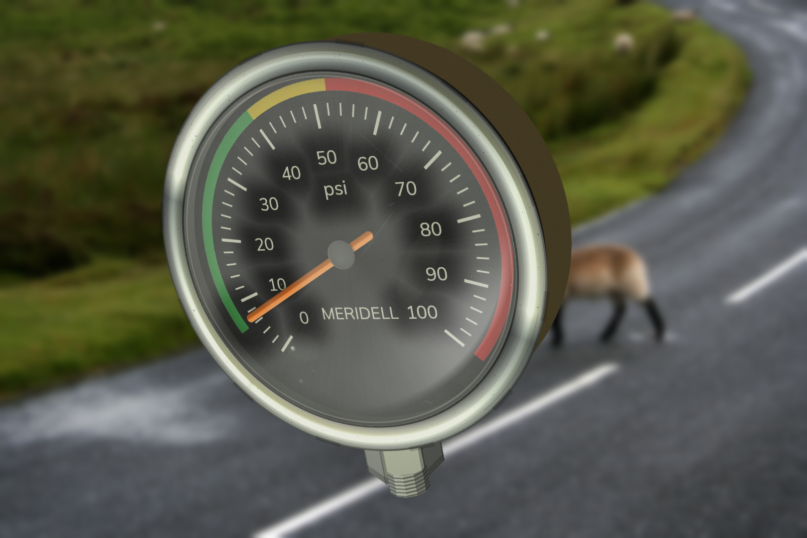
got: 7 psi
